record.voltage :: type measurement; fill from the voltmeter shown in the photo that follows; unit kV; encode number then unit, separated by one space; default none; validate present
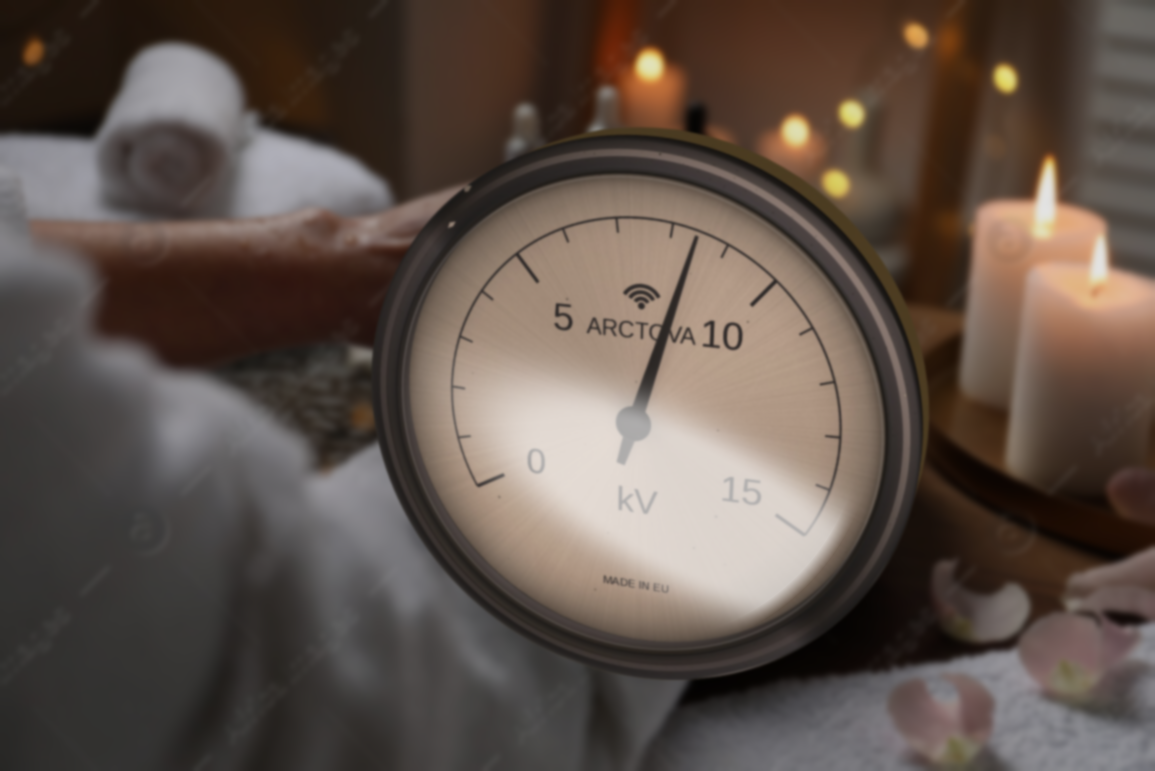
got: 8.5 kV
